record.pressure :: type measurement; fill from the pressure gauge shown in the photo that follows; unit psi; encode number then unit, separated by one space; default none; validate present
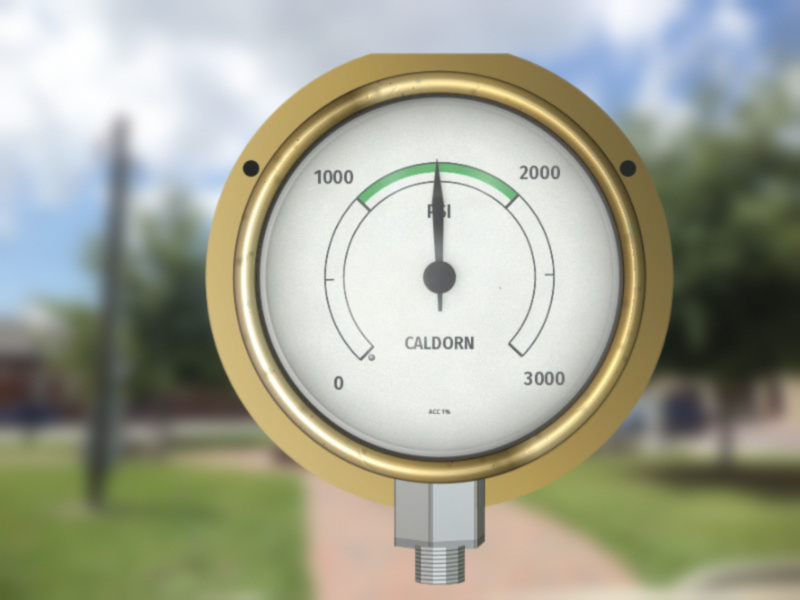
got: 1500 psi
